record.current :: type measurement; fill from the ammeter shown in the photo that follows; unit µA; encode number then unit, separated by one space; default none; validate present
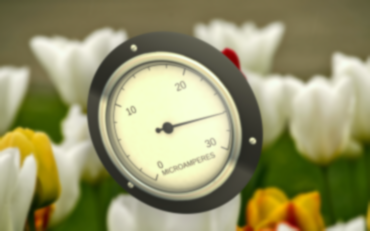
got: 26 µA
